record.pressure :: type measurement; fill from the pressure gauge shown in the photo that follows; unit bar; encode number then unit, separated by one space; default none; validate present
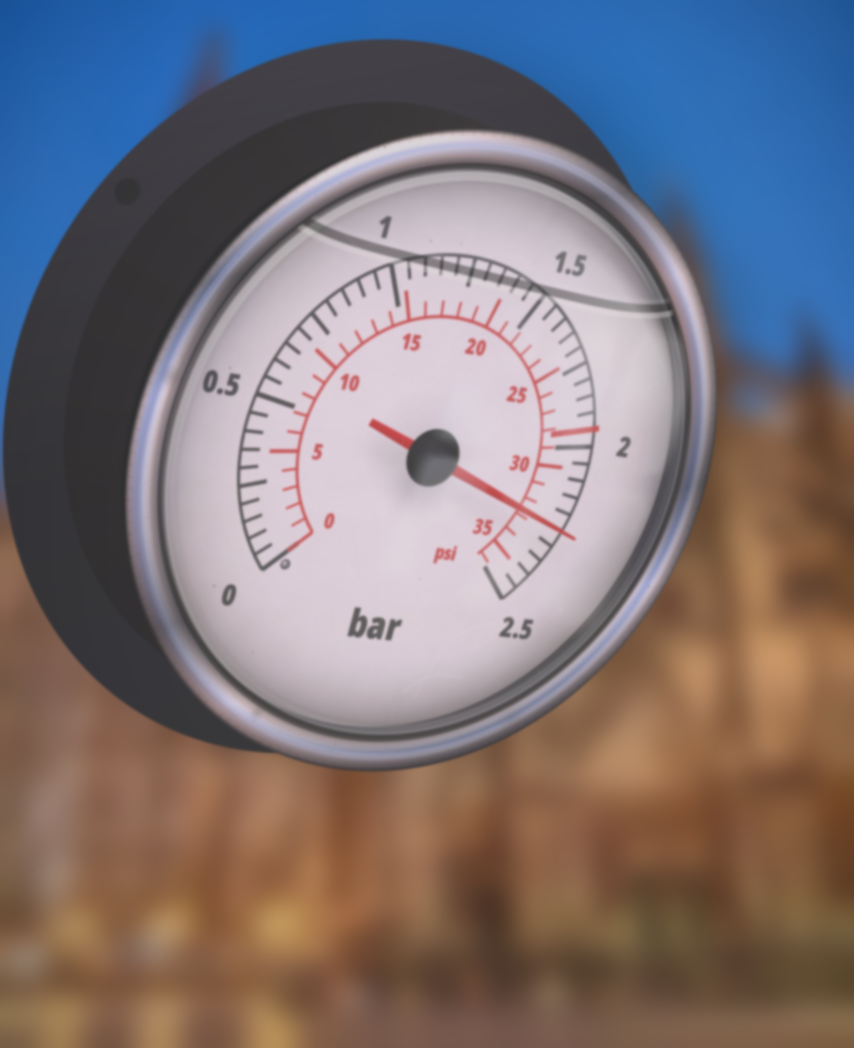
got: 2.25 bar
